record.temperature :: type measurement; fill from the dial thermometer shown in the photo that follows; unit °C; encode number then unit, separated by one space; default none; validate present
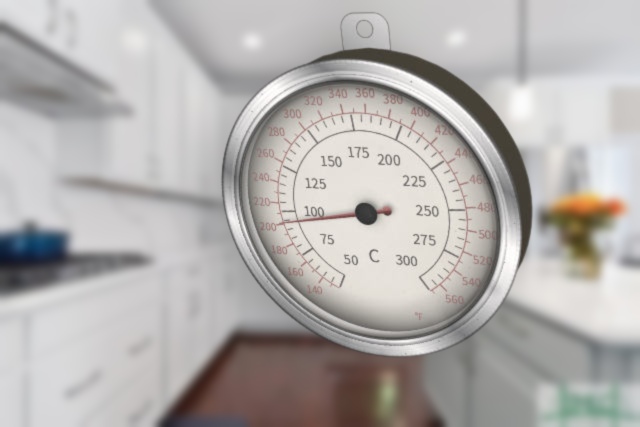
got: 95 °C
